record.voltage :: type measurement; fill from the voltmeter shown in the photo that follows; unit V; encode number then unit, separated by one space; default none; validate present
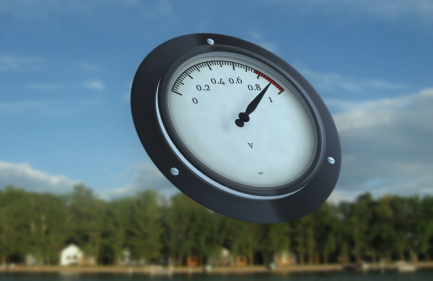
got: 0.9 V
